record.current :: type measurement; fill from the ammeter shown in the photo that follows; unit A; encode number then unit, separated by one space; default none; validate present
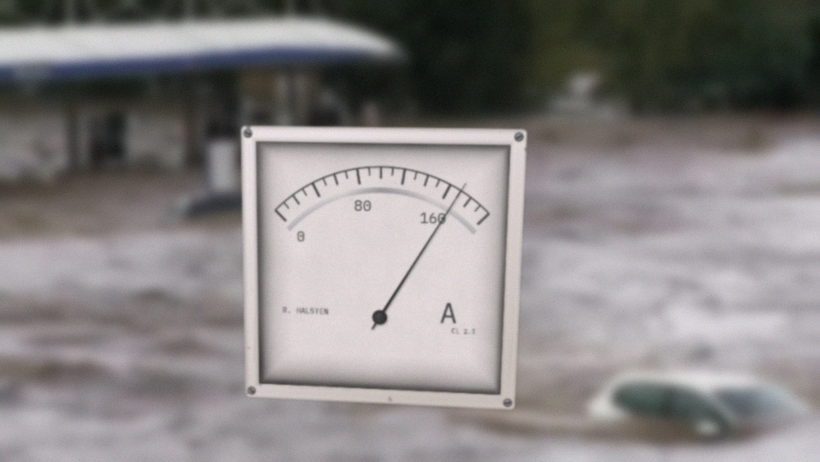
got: 170 A
